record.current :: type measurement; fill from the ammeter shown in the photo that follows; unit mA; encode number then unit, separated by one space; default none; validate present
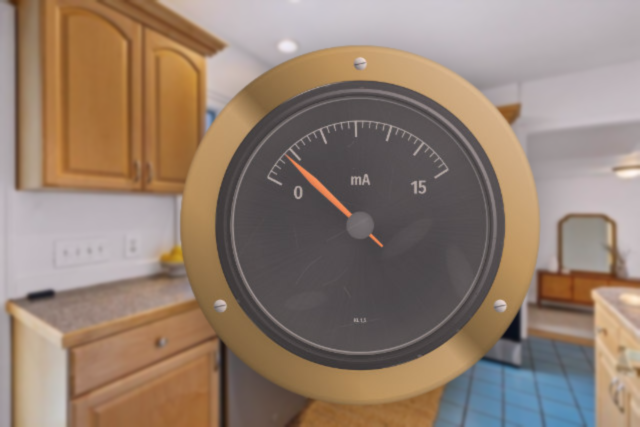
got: 2 mA
